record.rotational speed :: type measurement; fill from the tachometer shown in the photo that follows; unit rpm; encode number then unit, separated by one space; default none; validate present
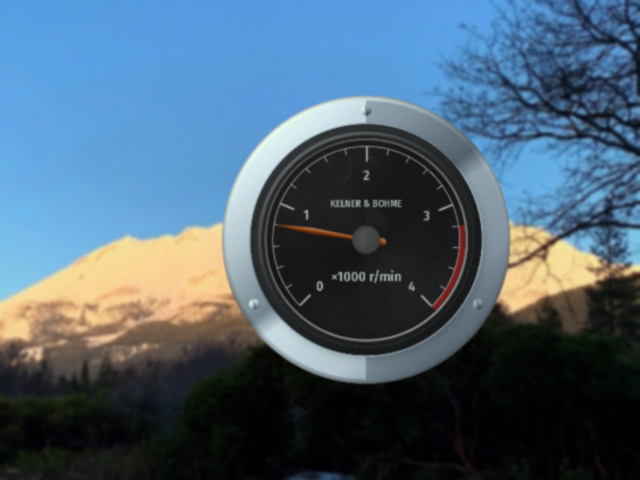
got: 800 rpm
